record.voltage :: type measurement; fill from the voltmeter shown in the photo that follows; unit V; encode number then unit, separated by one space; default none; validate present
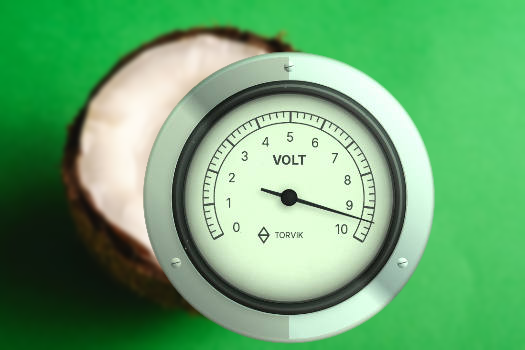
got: 9.4 V
